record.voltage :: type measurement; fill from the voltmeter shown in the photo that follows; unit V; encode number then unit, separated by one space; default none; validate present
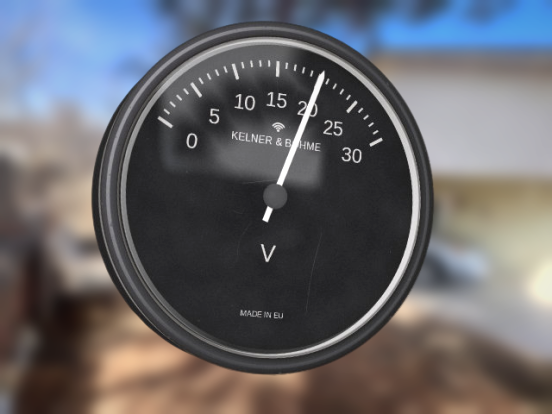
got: 20 V
